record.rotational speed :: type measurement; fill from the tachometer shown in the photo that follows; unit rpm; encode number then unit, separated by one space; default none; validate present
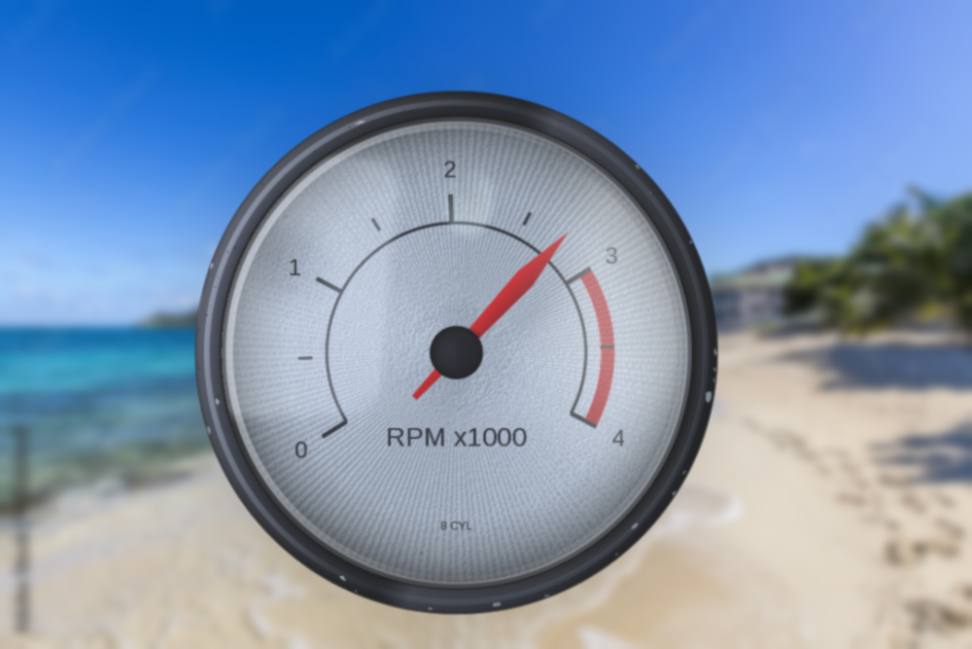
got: 2750 rpm
